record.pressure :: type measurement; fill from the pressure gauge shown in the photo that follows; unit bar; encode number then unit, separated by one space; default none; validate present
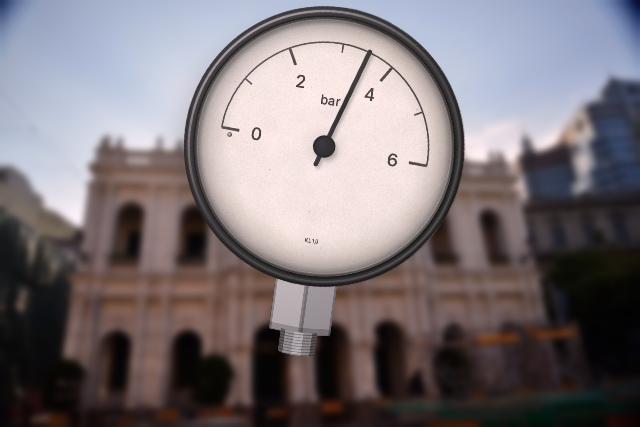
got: 3.5 bar
